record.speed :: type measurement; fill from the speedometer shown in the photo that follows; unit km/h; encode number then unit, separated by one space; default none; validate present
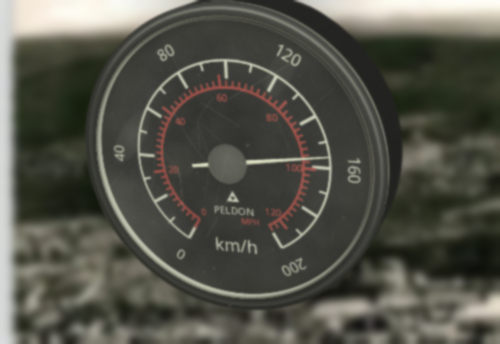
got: 155 km/h
